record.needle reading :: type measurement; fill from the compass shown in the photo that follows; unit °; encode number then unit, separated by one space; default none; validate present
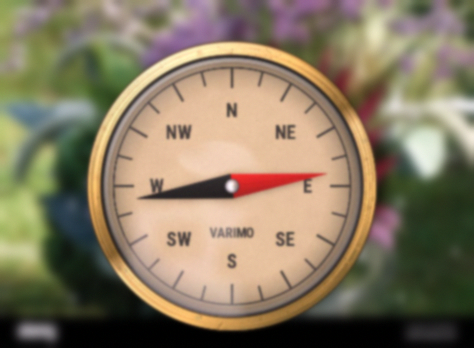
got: 82.5 °
